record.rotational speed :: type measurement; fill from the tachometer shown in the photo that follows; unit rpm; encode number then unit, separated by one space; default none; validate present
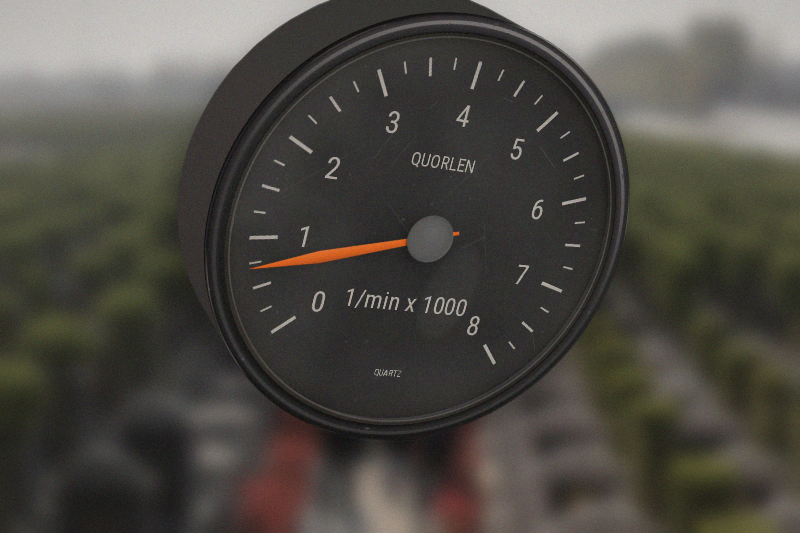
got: 750 rpm
